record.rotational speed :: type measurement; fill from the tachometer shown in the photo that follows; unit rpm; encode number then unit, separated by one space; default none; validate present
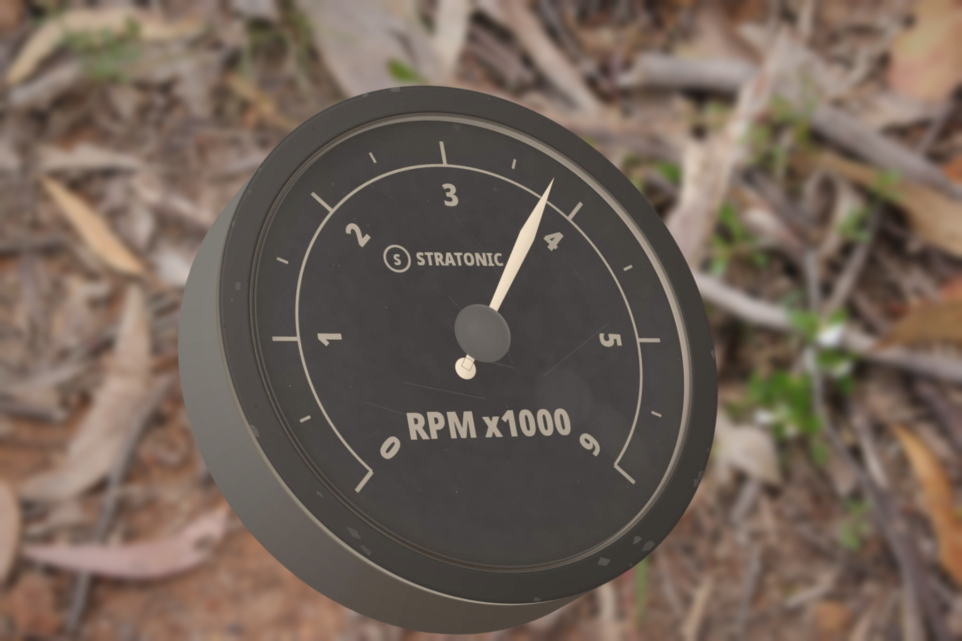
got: 3750 rpm
